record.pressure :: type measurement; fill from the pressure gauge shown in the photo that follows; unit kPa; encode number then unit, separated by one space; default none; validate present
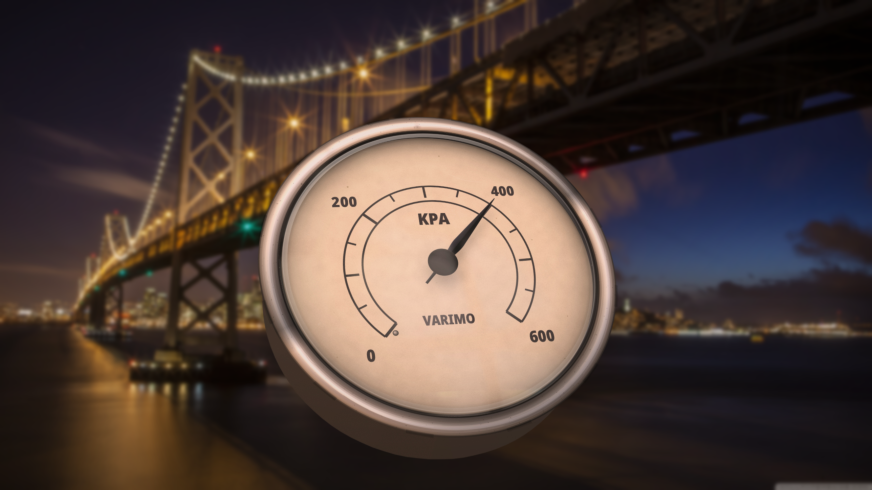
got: 400 kPa
